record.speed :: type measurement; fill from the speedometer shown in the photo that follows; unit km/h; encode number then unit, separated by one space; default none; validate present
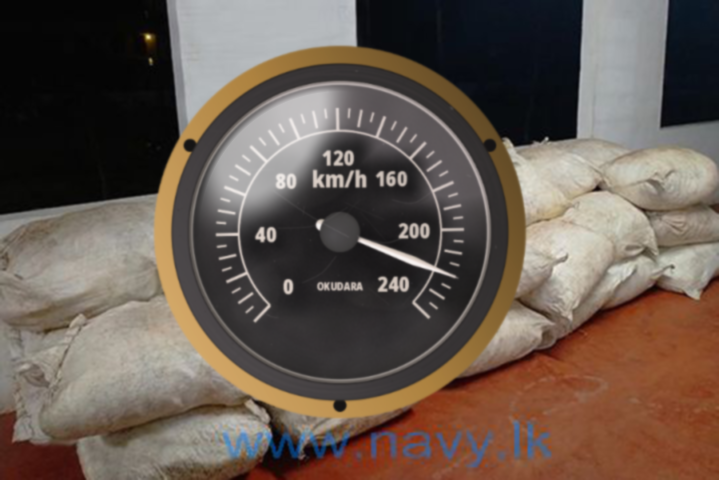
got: 220 km/h
